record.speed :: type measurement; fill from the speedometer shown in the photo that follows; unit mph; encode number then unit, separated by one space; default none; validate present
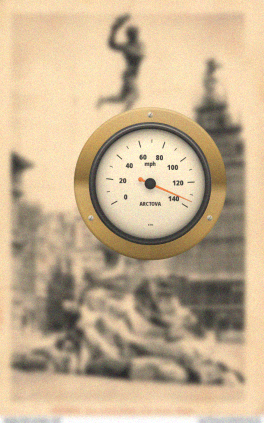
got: 135 mph
